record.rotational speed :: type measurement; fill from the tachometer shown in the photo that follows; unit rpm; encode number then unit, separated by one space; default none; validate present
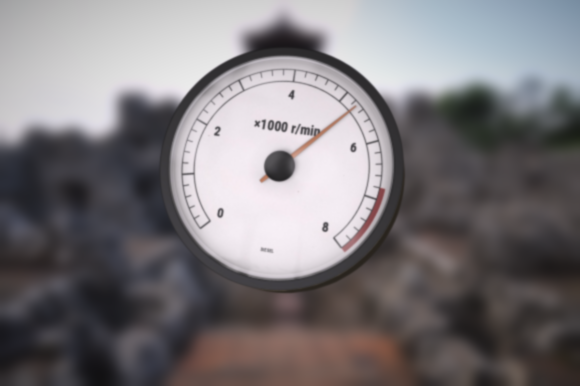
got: 5300 rpm
